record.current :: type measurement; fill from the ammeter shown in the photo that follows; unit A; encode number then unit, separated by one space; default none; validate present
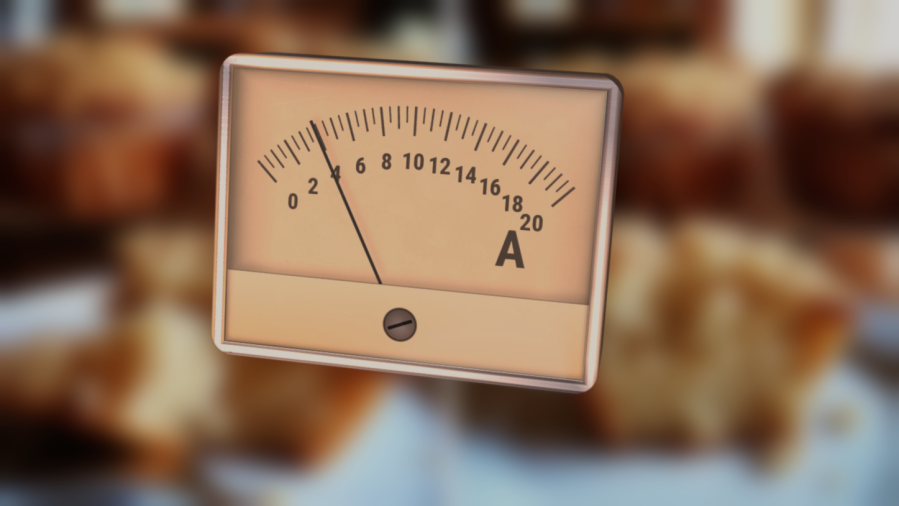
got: 4 A
